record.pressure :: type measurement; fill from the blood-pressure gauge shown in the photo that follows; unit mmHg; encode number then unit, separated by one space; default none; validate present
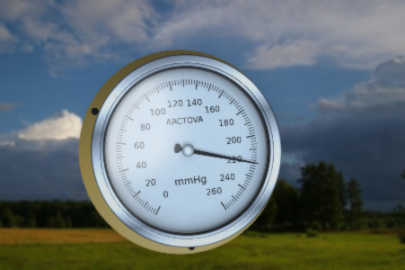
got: 220 mmHg
